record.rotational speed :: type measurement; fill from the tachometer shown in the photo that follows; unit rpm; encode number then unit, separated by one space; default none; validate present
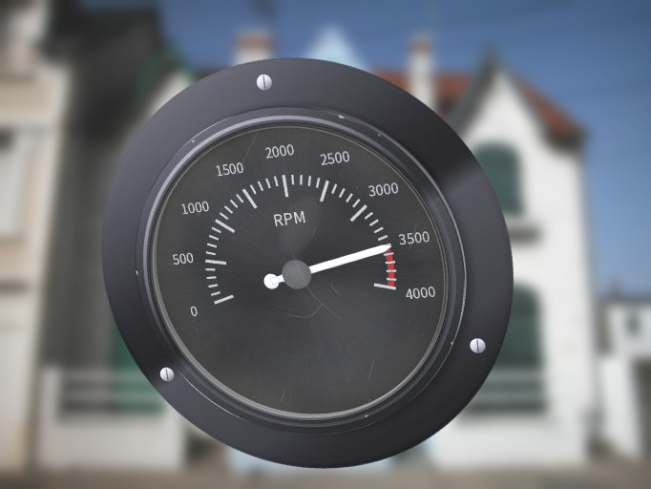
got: 3500 rpm
